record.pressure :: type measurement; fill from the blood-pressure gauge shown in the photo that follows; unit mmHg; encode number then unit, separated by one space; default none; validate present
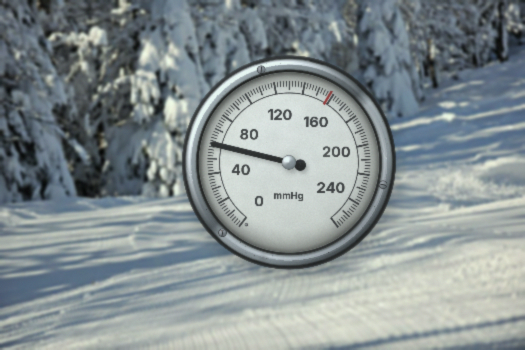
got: 60 mmHg
